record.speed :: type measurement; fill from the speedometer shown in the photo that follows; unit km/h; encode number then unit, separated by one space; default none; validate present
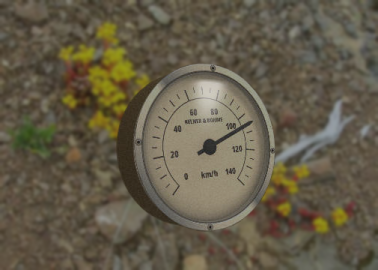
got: 105 km/h
